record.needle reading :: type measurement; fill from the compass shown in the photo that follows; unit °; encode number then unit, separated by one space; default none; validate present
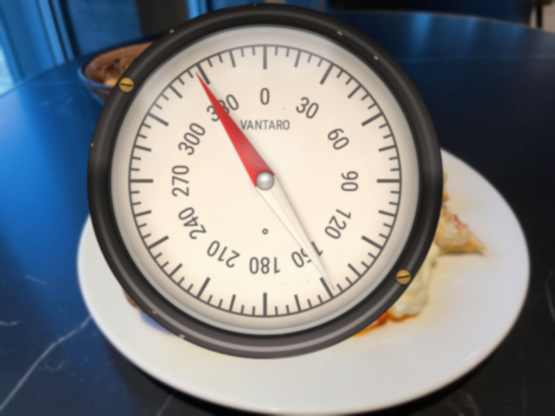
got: 327.5 °
